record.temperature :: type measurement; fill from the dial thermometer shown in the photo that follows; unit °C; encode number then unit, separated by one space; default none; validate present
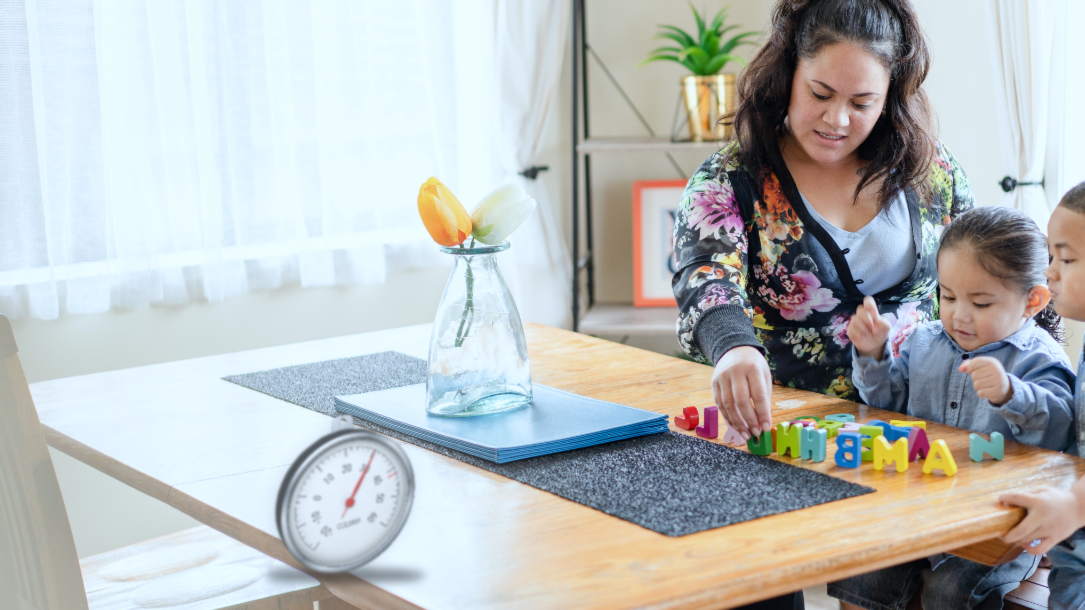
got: 30 °C
